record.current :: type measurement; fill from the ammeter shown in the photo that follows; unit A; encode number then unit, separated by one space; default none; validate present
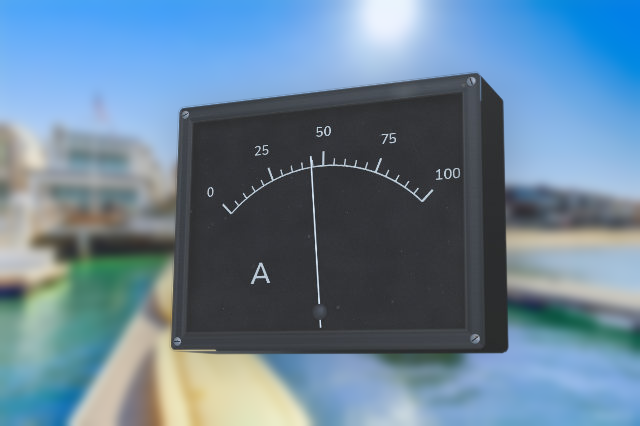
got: 45 A
